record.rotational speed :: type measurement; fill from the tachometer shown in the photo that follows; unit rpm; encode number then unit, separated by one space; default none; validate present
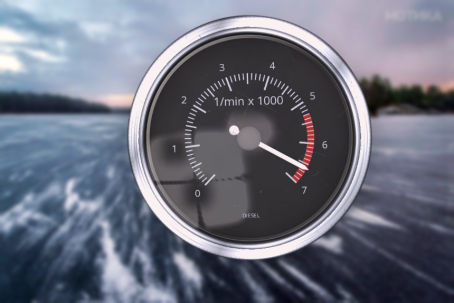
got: 6600 rpm
